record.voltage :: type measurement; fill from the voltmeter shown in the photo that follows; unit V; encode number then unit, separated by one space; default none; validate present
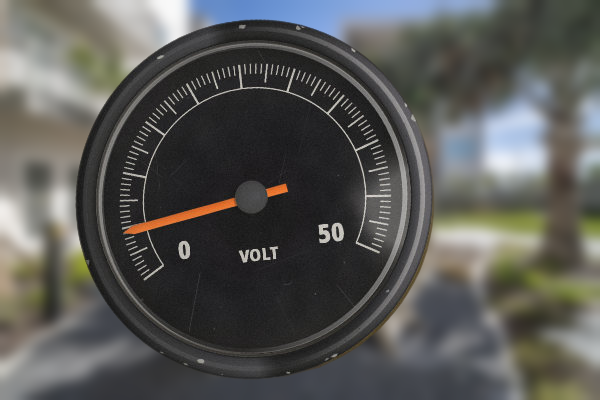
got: 4.5 V
